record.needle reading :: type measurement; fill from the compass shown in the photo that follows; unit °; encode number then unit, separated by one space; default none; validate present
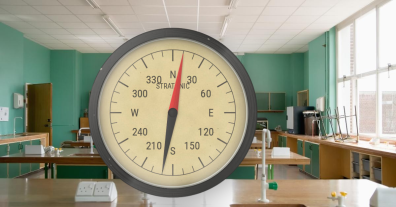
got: 10 °
